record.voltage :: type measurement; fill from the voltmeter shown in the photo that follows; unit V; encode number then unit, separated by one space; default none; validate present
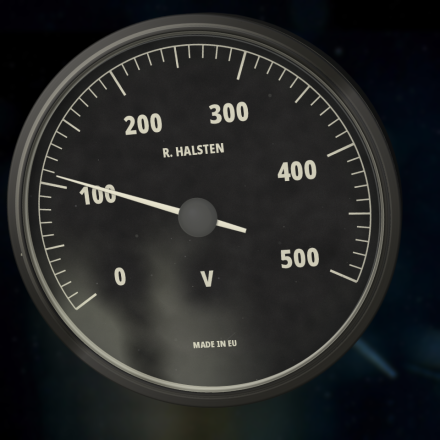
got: 110 V
